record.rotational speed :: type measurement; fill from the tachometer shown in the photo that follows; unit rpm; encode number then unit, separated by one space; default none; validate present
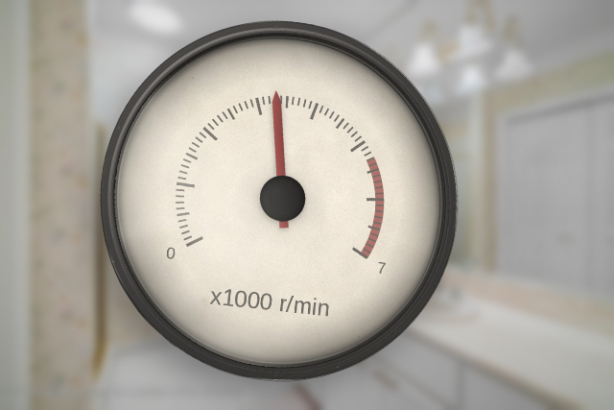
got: 3300 rpm
